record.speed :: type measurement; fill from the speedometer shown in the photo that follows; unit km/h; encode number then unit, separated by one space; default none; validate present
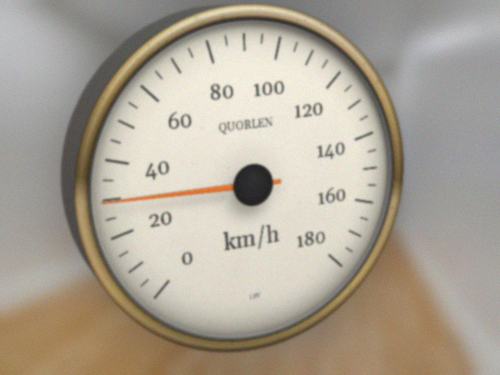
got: 30 km/h
